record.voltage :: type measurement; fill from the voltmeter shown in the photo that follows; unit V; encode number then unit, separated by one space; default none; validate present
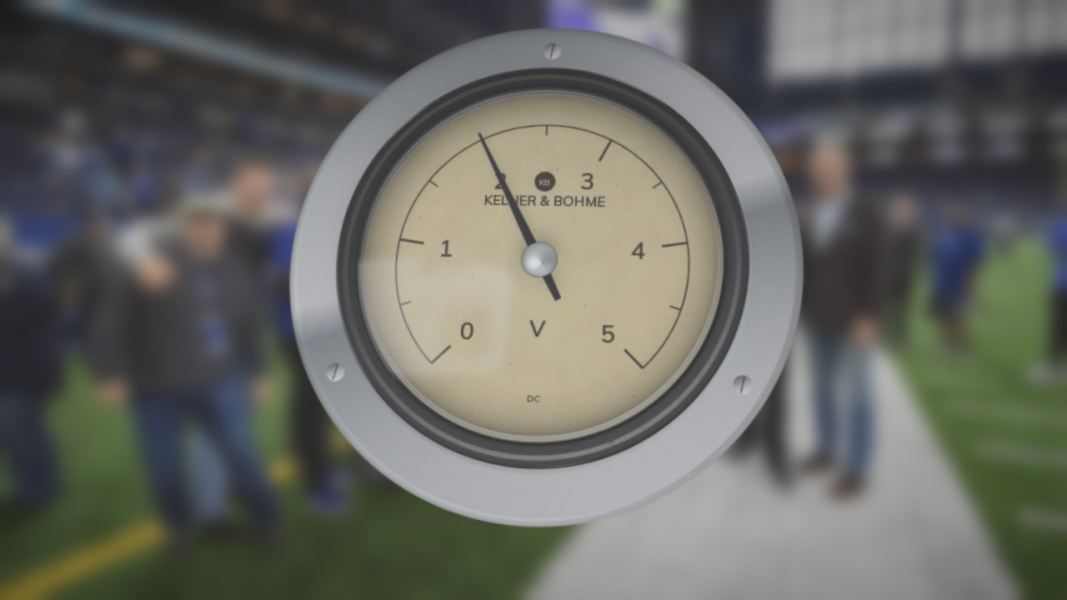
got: 2 V
